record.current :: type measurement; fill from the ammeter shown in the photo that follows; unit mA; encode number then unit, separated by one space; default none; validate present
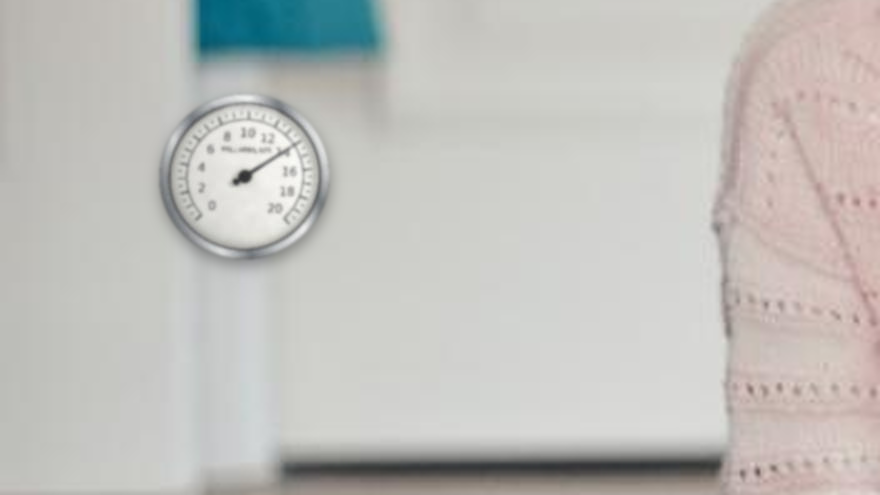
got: 14 mA
